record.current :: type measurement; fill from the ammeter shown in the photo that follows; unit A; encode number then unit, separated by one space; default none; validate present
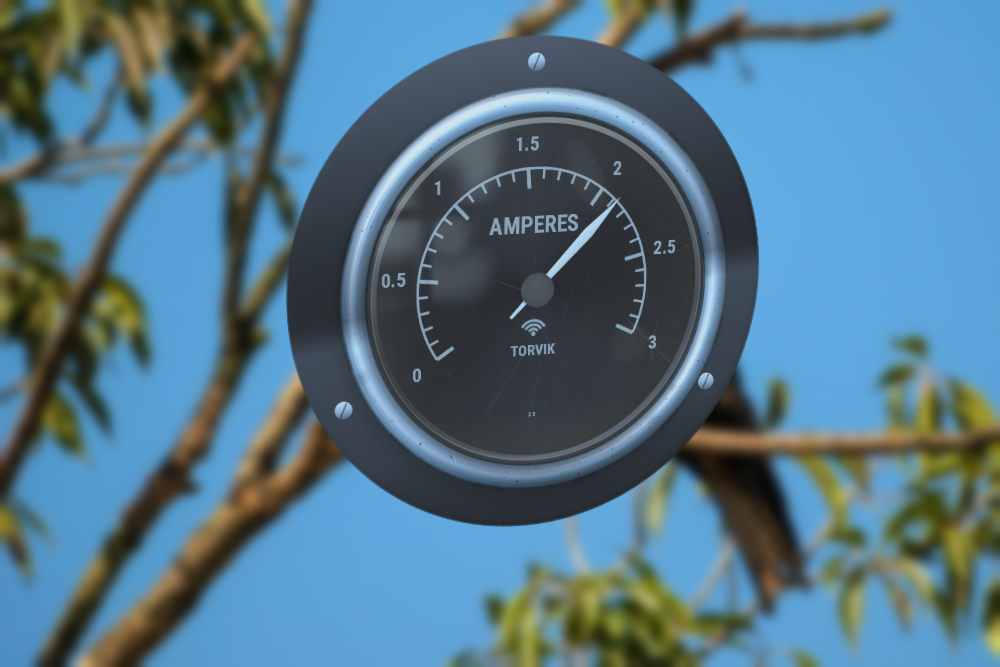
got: 2.1 A
